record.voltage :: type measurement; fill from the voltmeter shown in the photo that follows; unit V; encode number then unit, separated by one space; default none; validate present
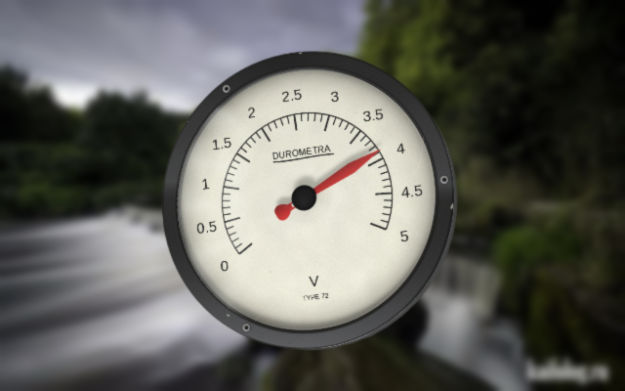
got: 3.9 V
